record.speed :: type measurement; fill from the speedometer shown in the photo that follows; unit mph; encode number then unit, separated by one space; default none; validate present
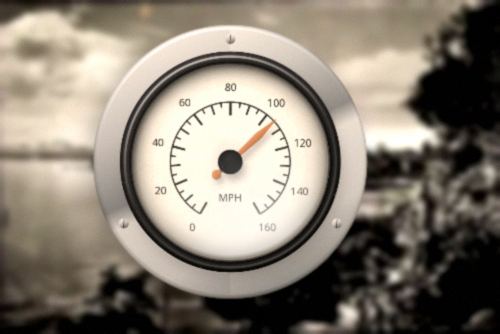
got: 105 mph
